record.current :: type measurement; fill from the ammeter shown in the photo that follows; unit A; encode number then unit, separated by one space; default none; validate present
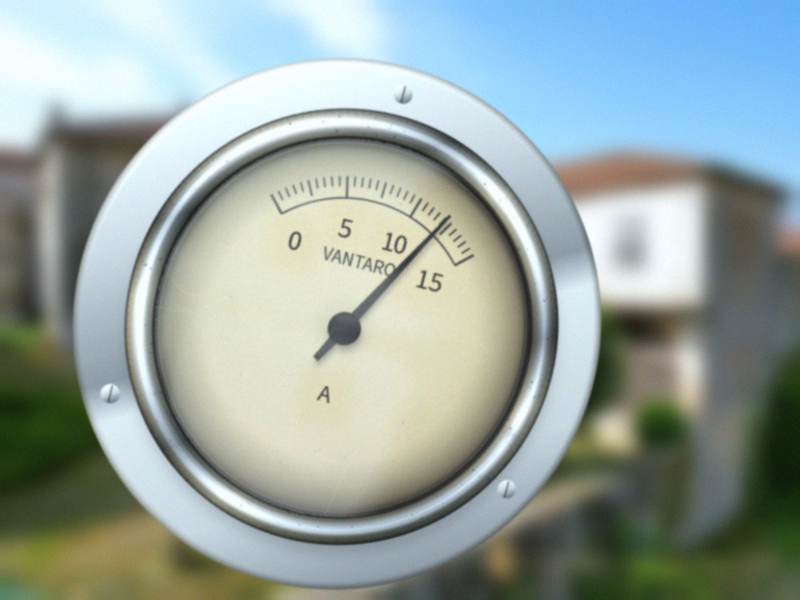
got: 12 A
